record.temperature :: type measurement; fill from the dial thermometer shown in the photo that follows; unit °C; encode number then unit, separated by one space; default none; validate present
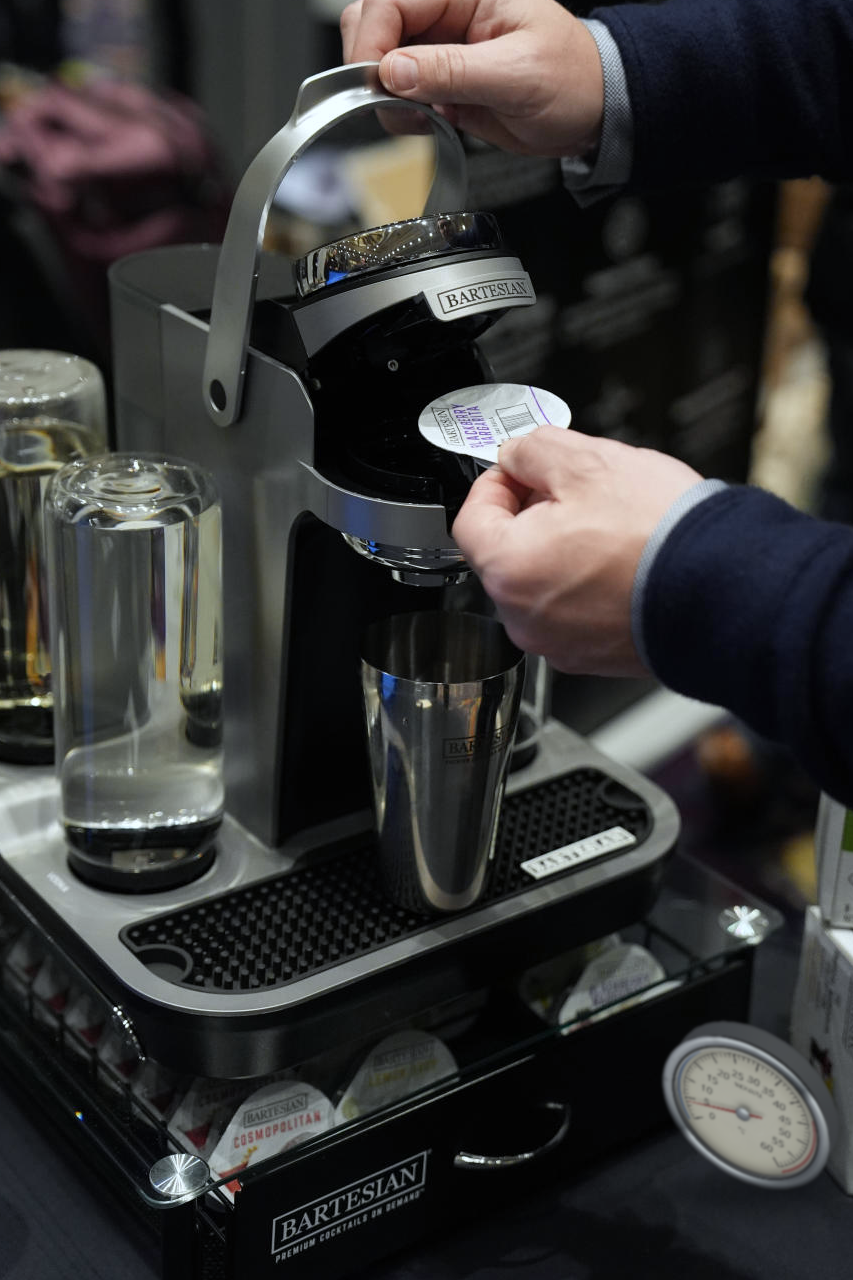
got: 5 °C
